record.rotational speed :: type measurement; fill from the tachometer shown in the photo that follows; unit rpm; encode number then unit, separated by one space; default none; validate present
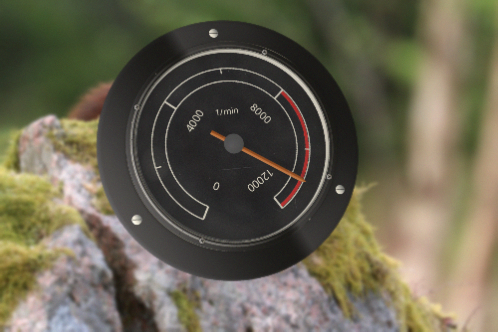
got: 11000 rpm
